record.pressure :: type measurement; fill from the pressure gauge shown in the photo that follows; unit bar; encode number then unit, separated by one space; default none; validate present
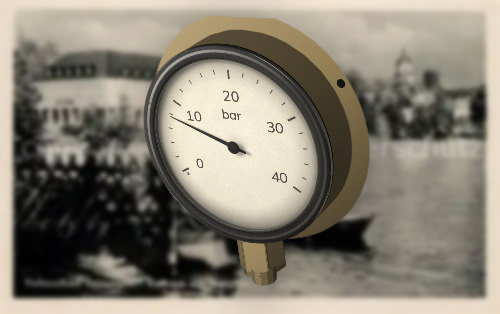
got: 8 bar
